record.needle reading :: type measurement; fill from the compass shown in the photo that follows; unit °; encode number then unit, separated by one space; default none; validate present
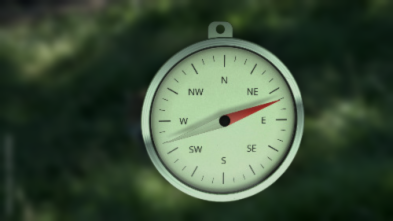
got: 70 °
